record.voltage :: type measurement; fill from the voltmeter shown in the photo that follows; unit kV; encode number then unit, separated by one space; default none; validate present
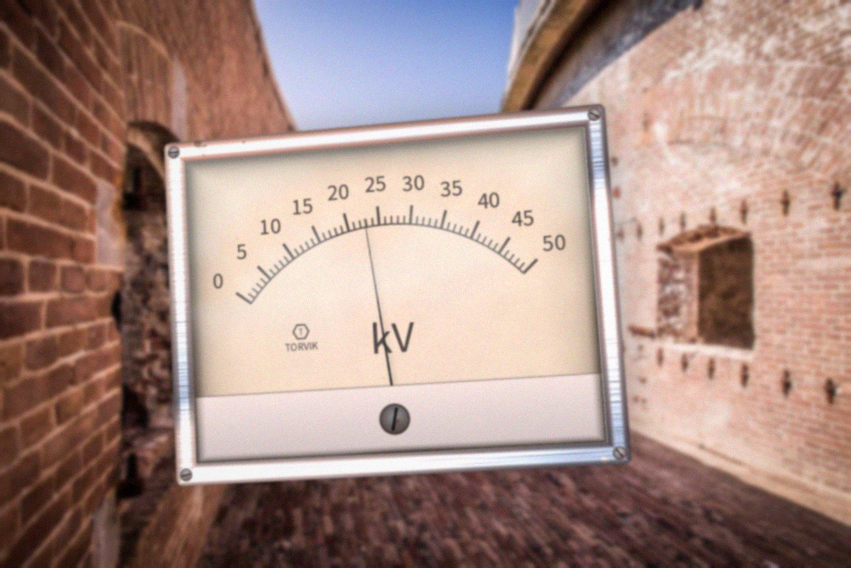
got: 23 kV
